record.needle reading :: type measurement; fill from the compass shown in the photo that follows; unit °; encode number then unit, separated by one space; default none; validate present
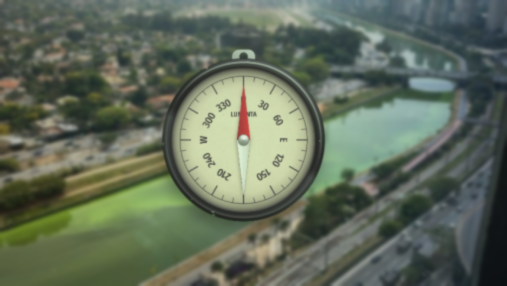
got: 0 °
